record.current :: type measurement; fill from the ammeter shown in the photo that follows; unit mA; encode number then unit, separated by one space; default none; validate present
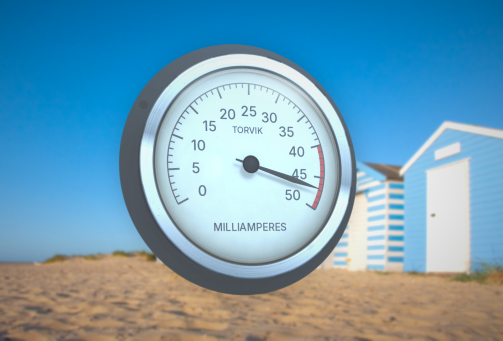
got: 47 mA
